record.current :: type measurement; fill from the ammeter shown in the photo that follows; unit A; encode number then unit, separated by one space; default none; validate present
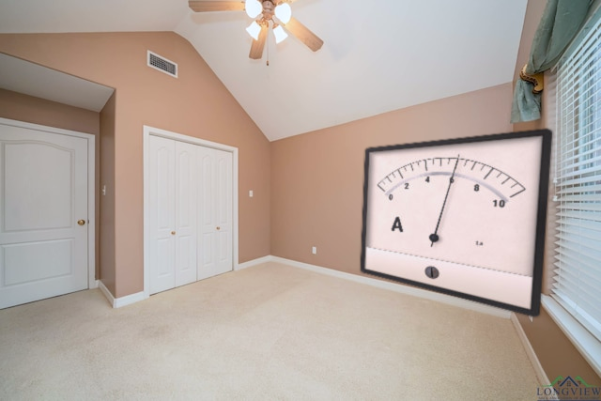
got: 6 A
